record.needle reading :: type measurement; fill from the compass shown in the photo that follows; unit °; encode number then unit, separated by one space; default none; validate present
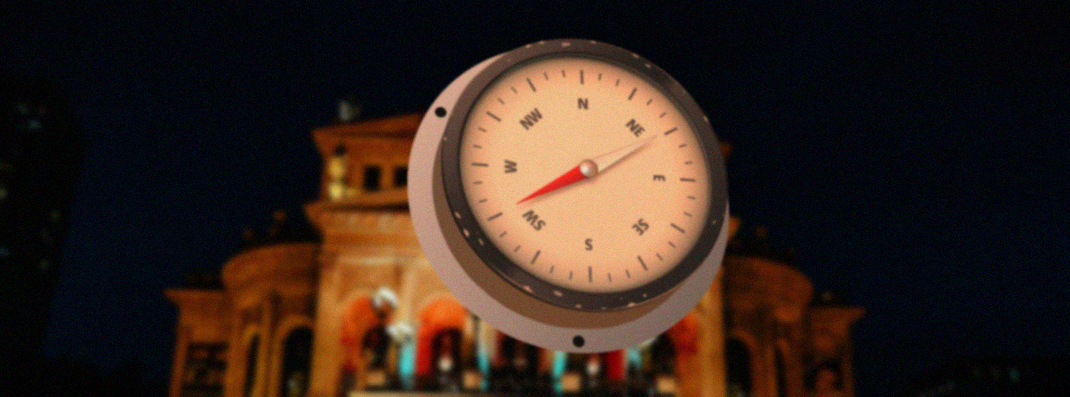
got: 240 °
